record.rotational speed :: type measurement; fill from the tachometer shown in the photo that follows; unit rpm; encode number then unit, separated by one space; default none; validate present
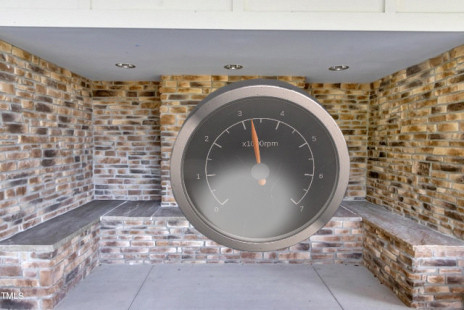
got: 3250 rpm
